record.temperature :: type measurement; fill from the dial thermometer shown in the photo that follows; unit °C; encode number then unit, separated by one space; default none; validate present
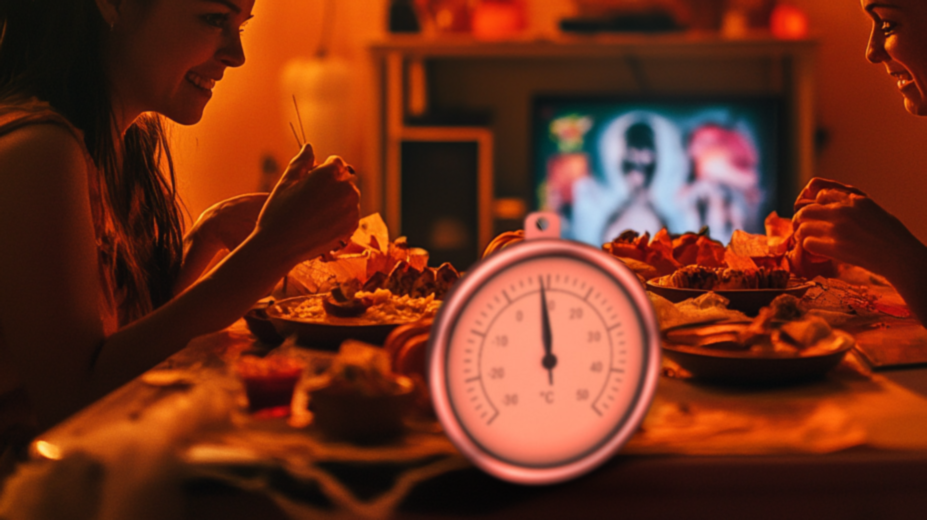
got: 8 °C
